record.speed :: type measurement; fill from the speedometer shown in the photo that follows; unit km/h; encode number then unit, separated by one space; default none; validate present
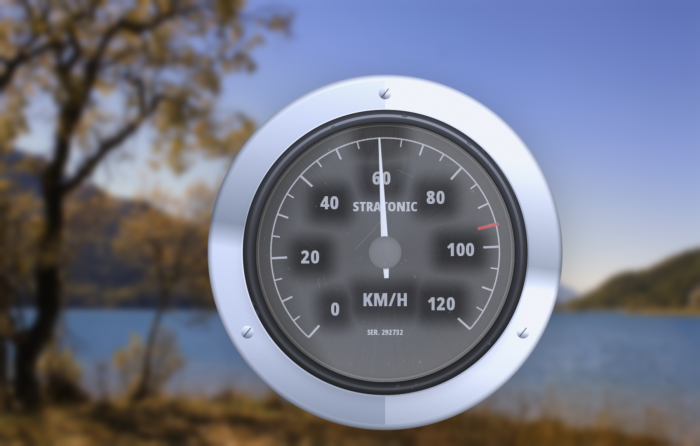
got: 60 km/h
